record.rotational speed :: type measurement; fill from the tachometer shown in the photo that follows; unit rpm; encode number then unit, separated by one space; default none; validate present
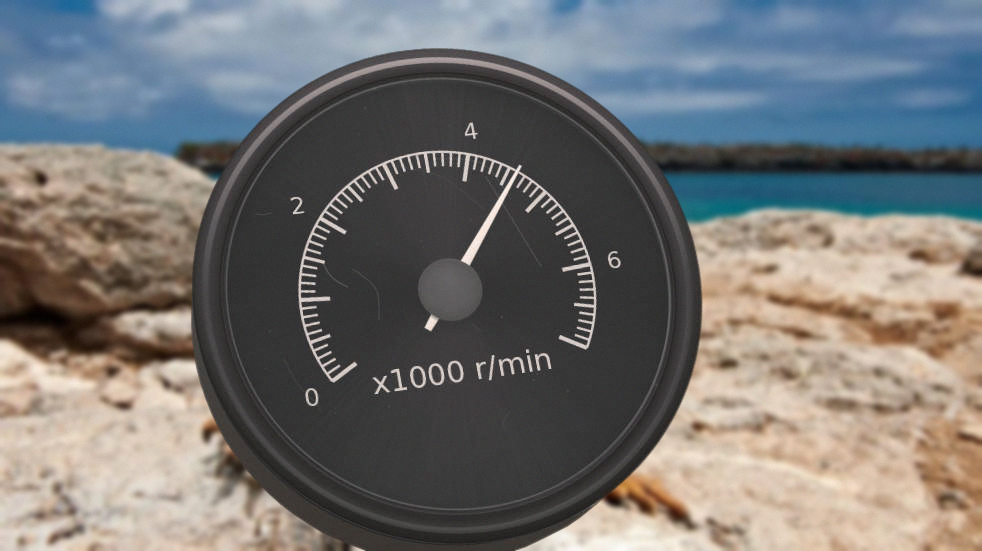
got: 4600 rpm
